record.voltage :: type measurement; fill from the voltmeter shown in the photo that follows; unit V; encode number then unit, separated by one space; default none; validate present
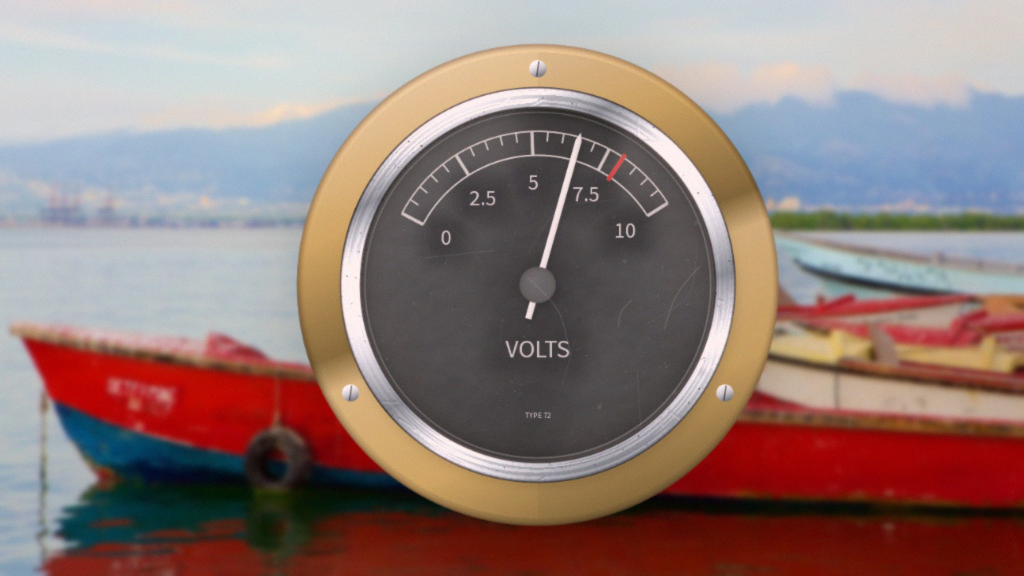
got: 6.5 V
